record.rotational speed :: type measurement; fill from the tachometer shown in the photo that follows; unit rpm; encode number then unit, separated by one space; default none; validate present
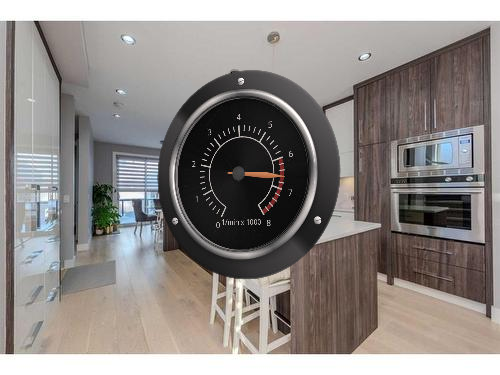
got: 6600 rpm
